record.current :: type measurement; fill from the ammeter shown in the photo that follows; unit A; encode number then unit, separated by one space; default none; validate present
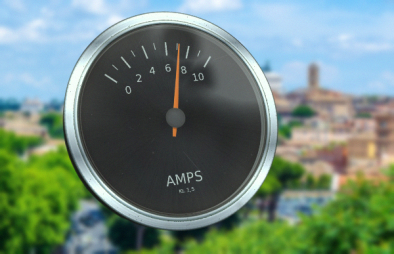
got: 7 A
